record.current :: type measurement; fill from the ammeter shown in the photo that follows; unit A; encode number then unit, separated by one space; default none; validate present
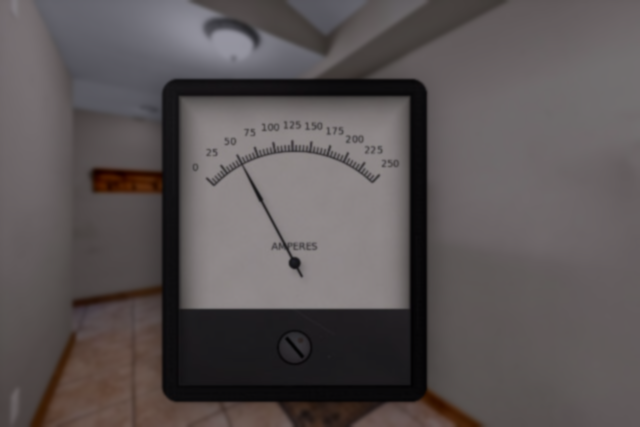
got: 50 A
